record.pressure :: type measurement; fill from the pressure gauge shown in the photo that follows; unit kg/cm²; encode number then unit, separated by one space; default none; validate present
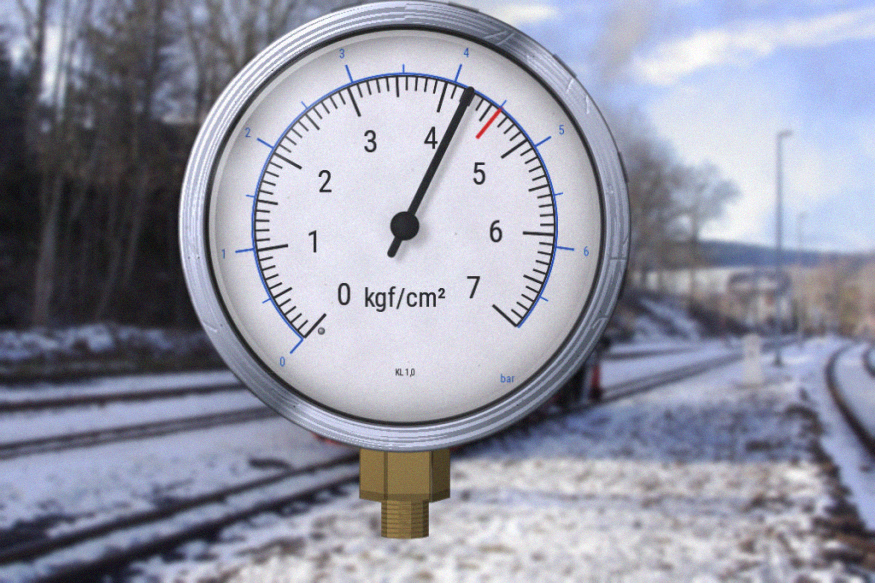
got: 4.25 kg/cm²
